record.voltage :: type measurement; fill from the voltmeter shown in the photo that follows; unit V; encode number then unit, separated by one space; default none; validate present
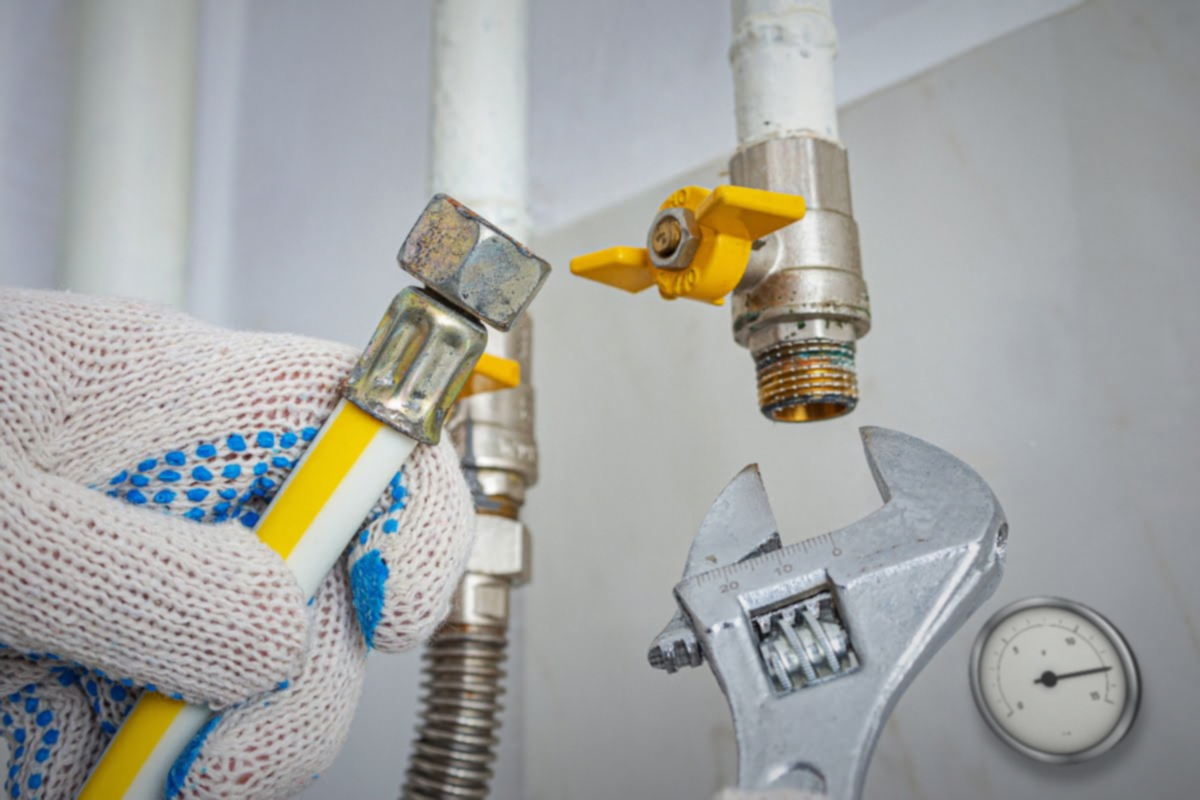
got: 13 V
